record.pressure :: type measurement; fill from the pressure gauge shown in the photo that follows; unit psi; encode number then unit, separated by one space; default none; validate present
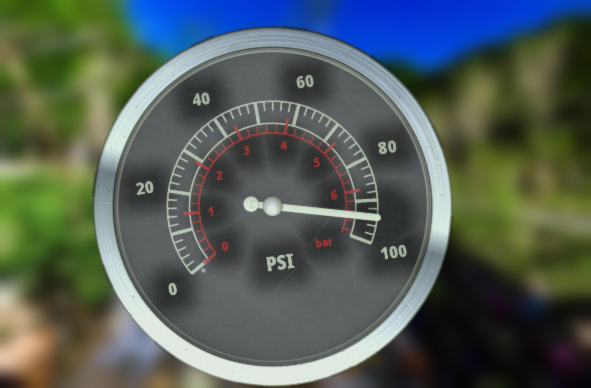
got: 94 psi
